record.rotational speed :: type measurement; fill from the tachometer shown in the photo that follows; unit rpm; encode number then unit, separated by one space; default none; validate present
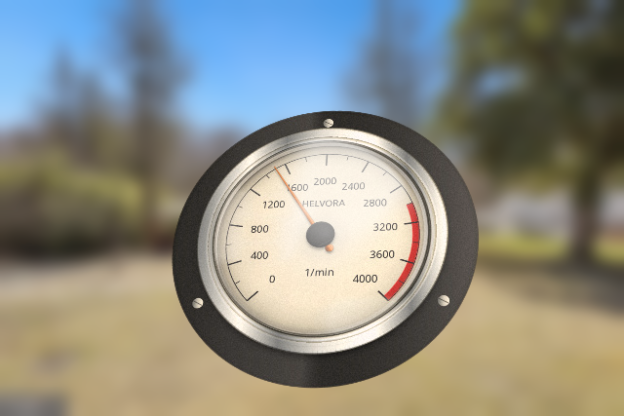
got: 1500 rpm
